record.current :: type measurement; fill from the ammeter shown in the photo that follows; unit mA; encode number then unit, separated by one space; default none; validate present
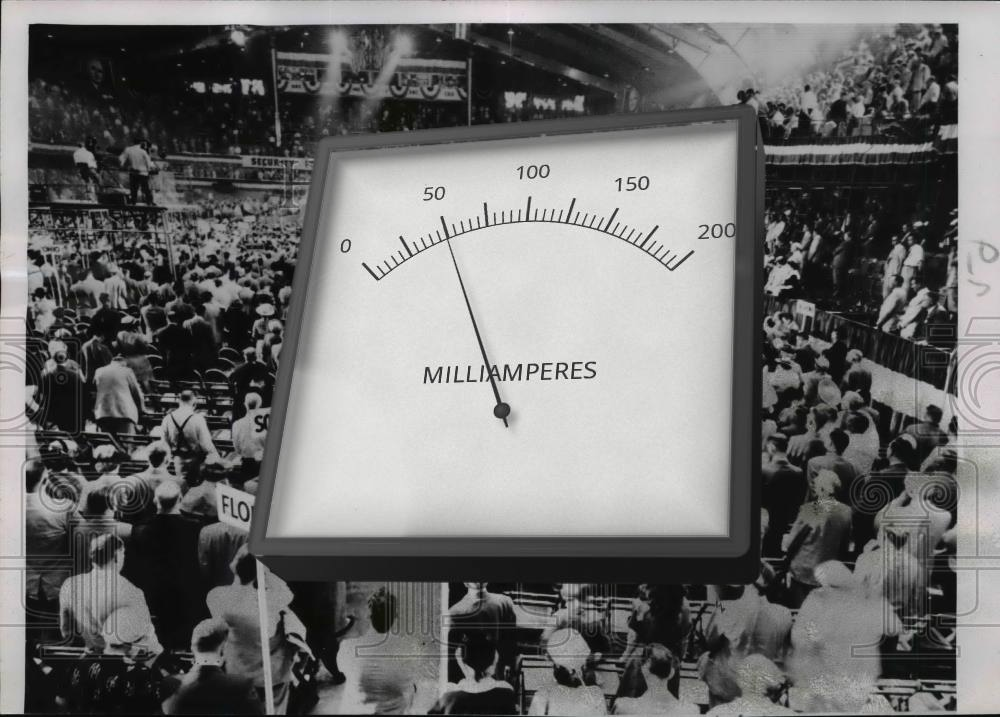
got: 50 mA
